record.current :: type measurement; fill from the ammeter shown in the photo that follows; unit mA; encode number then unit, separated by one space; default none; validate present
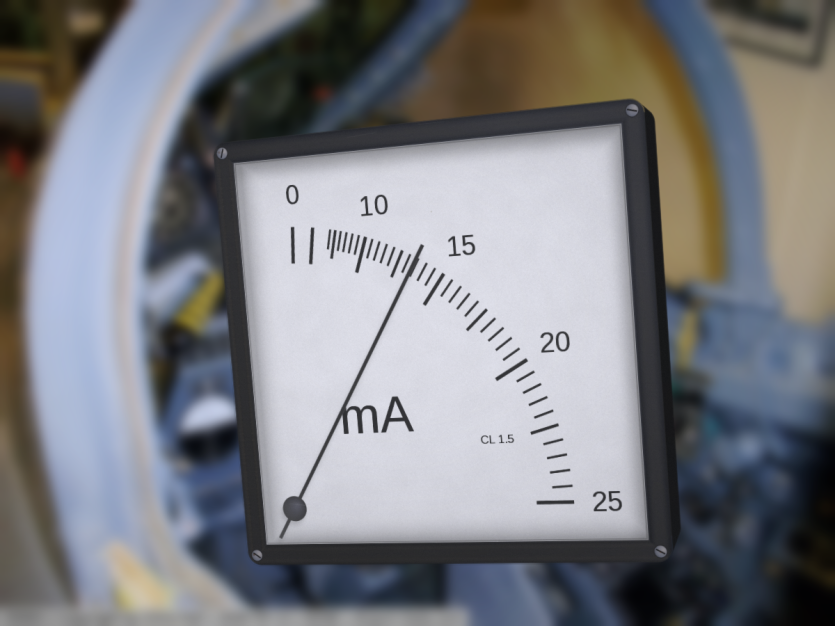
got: 13.5 mA
